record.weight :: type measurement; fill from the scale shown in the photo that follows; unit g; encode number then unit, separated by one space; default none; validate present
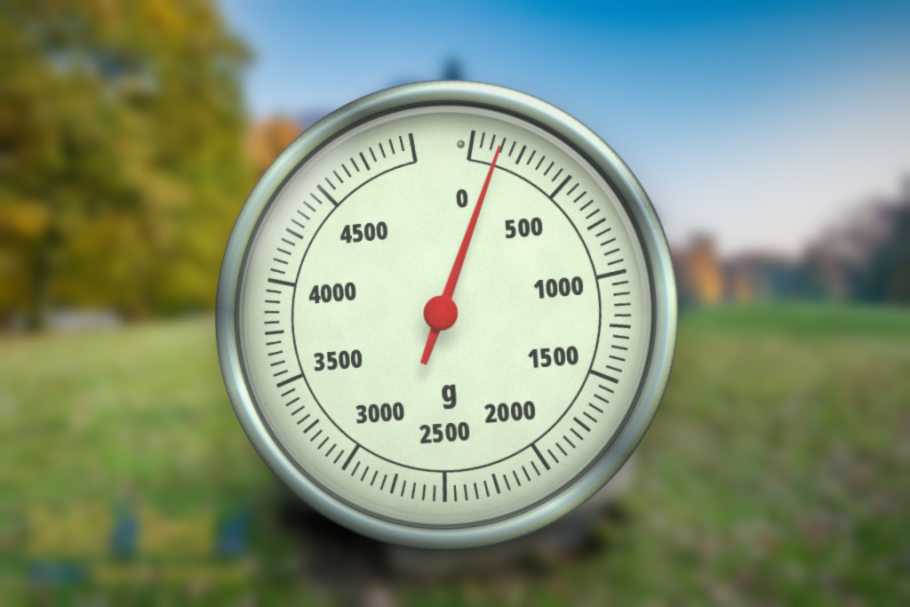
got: 150 g
